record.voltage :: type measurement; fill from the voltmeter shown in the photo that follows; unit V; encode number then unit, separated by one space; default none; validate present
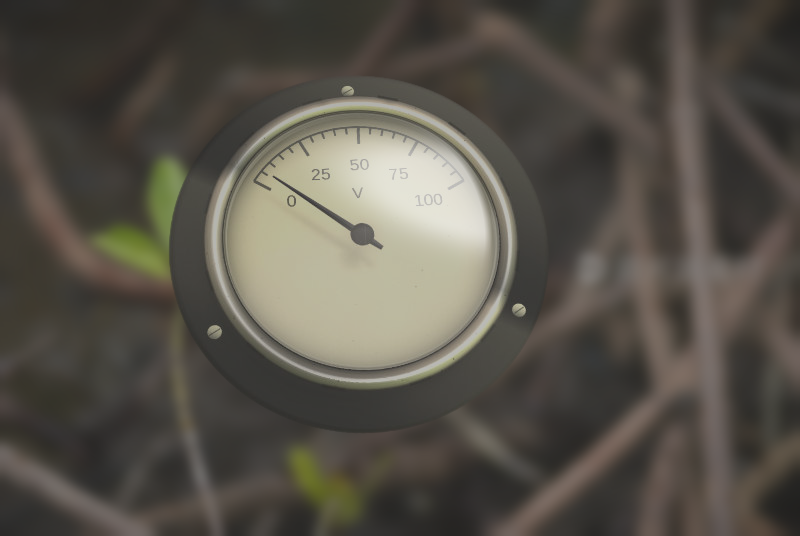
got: 5 V
